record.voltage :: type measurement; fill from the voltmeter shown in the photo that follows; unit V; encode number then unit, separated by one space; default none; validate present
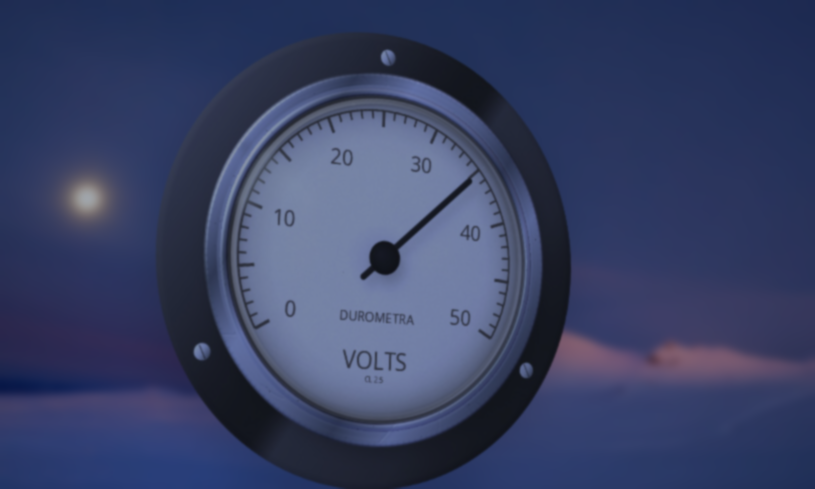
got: 35 V
